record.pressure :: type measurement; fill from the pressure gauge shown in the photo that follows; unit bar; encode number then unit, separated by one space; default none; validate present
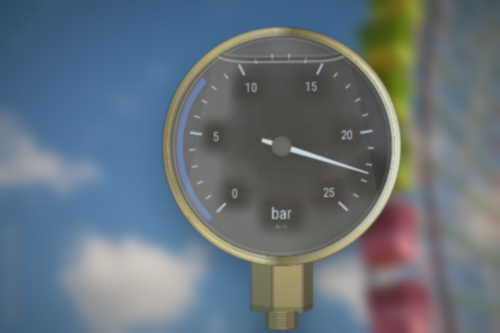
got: 22.5 bar
